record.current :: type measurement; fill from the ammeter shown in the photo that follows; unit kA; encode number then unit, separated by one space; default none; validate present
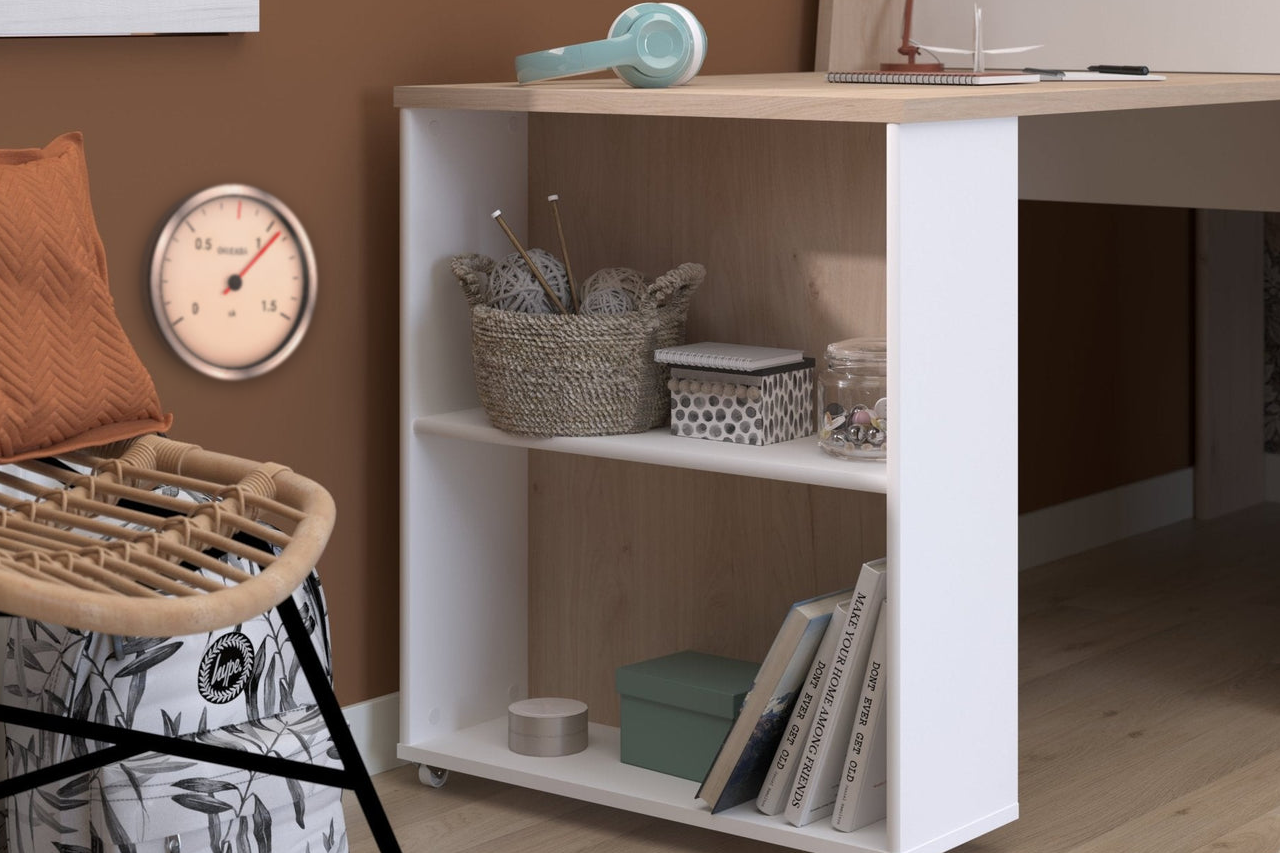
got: 1.05 kA
